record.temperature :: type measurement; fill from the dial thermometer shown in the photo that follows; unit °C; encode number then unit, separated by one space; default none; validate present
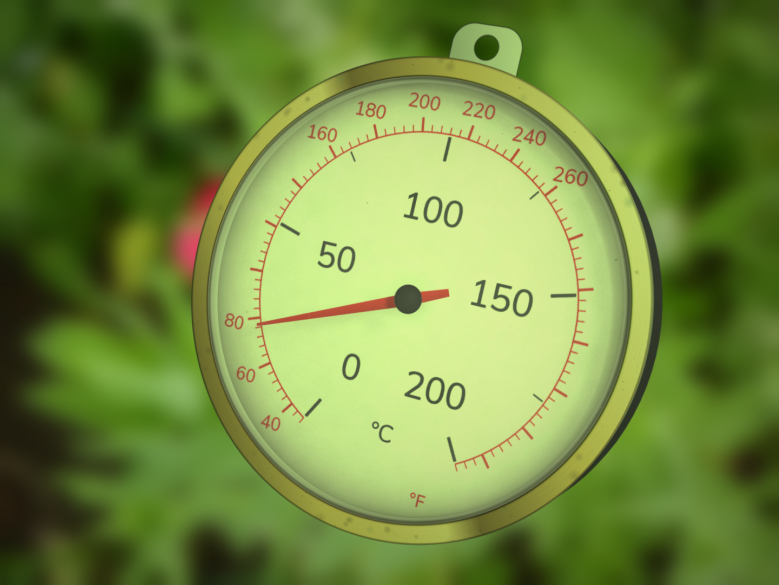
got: 25 °C
